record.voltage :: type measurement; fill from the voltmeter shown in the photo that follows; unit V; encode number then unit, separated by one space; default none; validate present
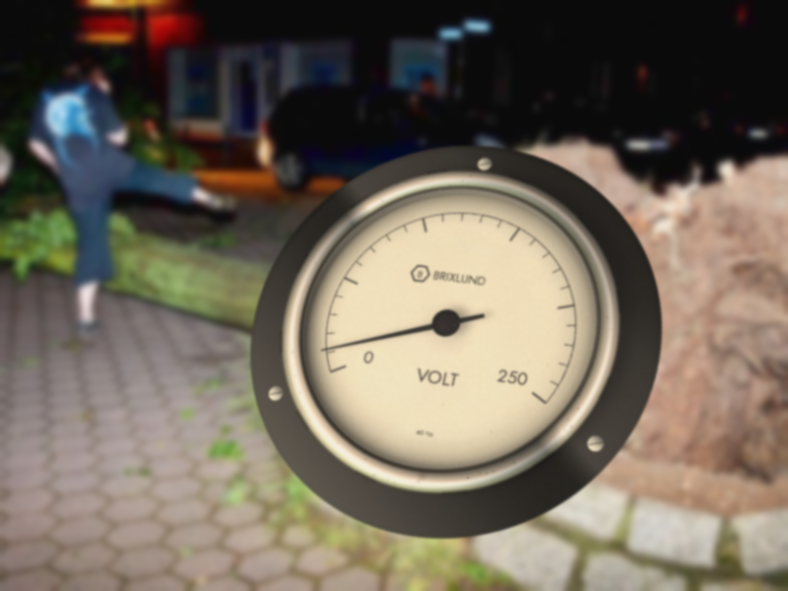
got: 10 V
